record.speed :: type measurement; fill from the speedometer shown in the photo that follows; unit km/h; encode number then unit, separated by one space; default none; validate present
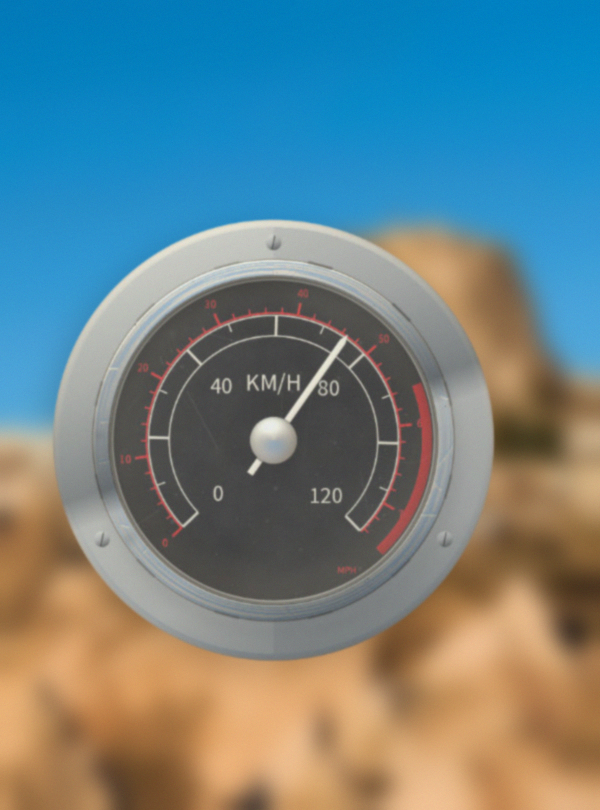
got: 75 km/h
